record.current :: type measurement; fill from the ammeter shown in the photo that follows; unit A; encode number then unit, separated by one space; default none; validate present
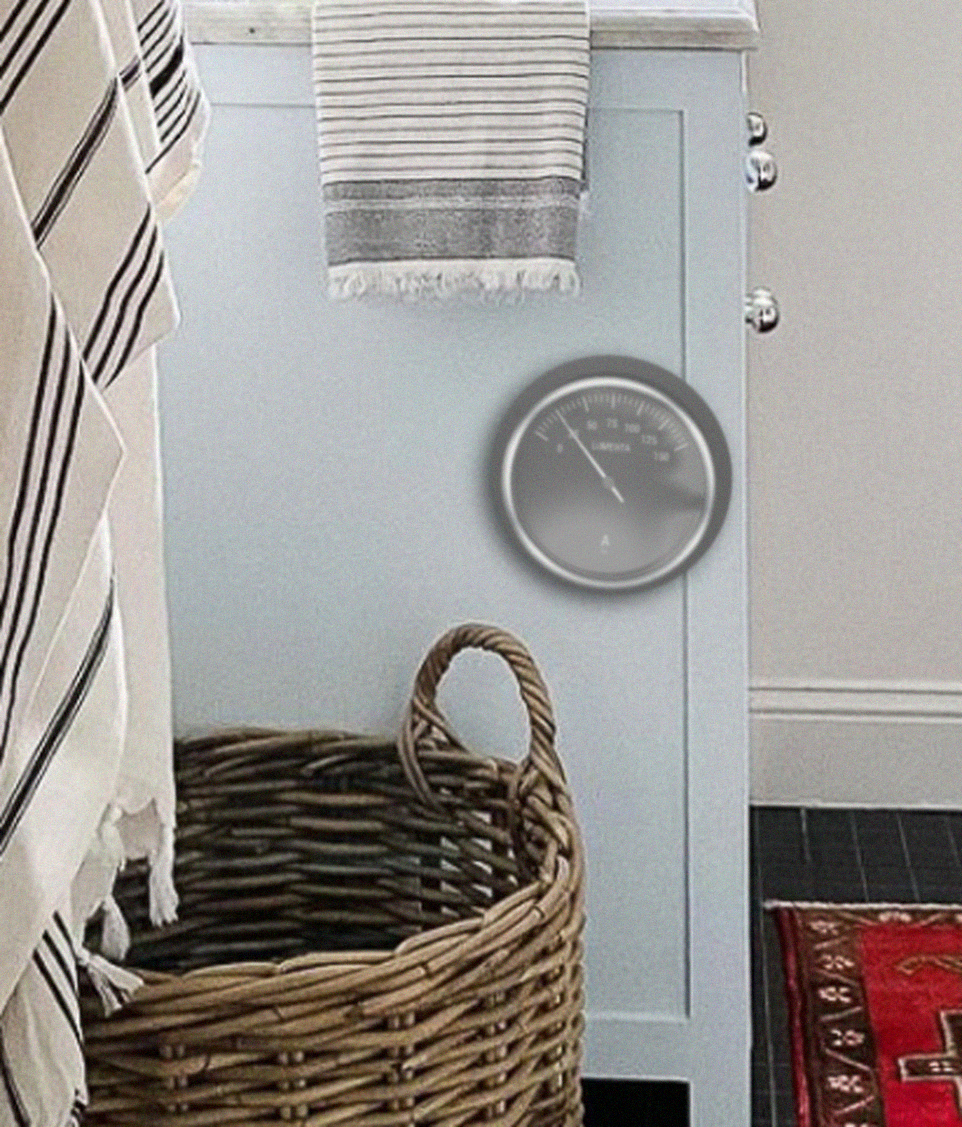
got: 25 A
